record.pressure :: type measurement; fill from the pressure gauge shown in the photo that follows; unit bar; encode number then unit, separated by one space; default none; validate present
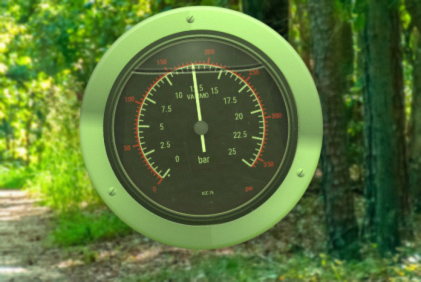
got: 12.5 bar
